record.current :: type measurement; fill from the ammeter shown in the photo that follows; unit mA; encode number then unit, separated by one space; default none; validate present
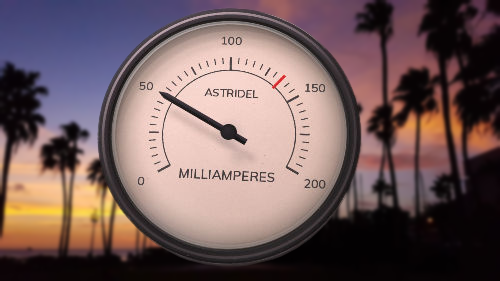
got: 50 mA
